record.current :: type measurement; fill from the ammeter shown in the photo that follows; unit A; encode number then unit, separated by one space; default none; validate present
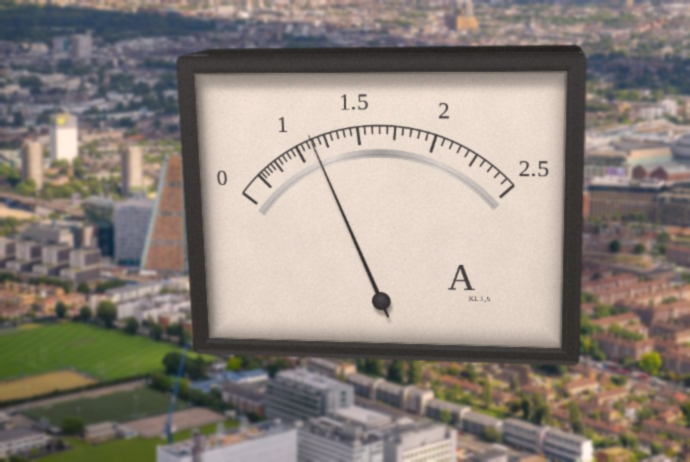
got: 1.15 A
